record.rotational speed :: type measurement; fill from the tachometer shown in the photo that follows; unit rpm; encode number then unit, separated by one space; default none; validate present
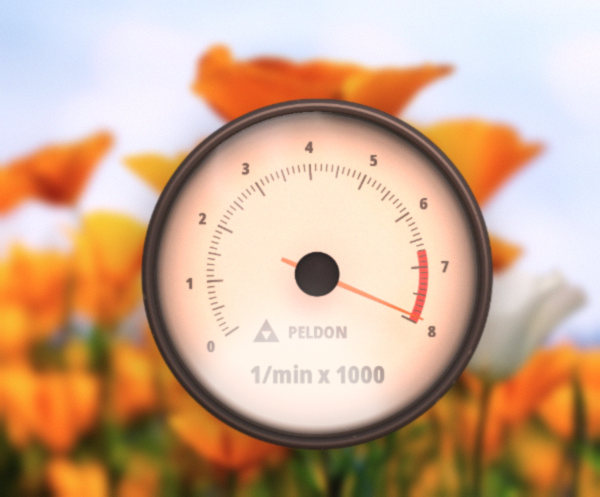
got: 7900 rpm
